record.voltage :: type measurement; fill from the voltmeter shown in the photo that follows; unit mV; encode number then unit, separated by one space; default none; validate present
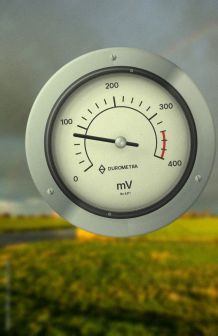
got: 80 mV
